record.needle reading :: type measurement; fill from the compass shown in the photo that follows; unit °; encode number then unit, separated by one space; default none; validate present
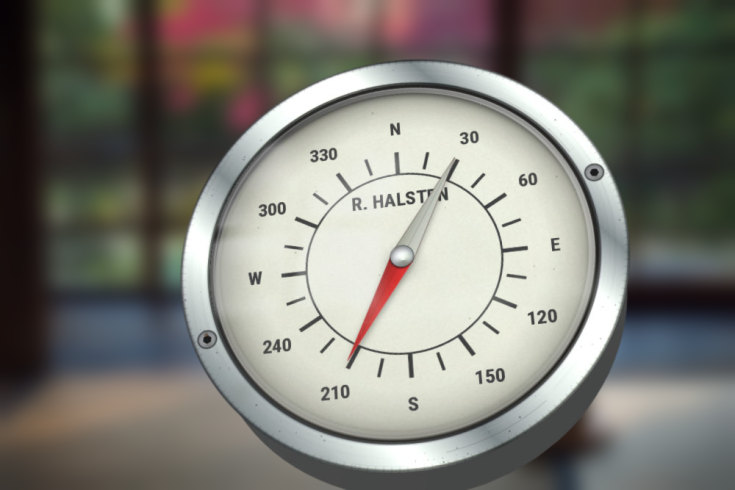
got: 210 °
